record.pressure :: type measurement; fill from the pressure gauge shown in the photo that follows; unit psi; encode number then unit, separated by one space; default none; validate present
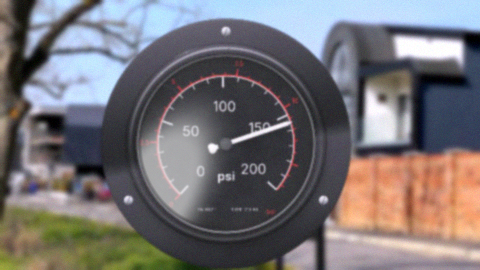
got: 155 psi
